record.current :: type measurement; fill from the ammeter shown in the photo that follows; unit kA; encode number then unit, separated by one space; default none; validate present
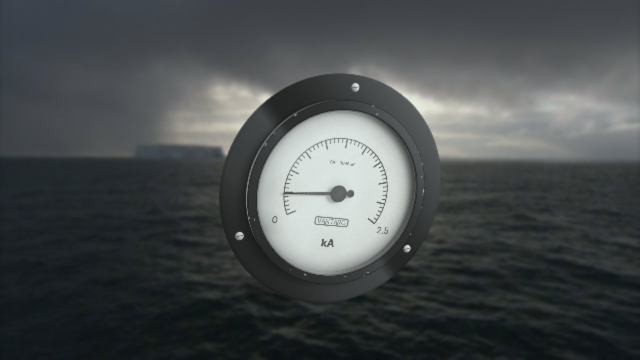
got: 0.25 kA
